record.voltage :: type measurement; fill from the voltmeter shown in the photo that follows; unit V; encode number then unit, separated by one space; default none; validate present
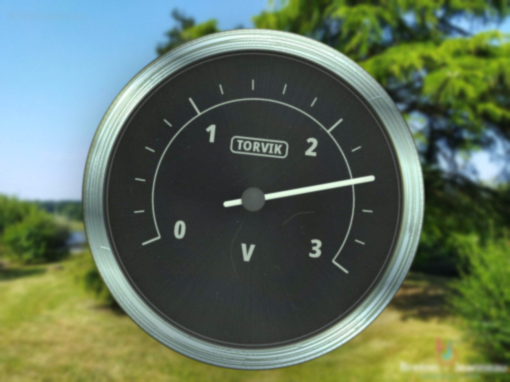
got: 2.4 V
